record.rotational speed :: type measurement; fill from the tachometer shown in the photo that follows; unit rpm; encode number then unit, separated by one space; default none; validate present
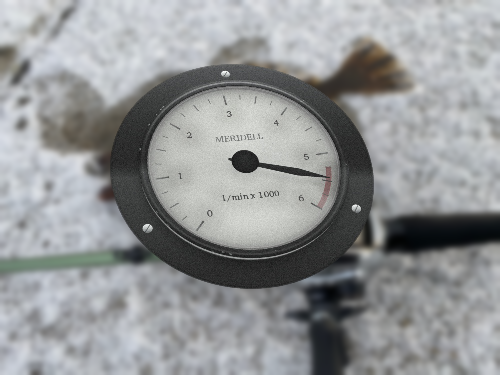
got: 5500 rpm
